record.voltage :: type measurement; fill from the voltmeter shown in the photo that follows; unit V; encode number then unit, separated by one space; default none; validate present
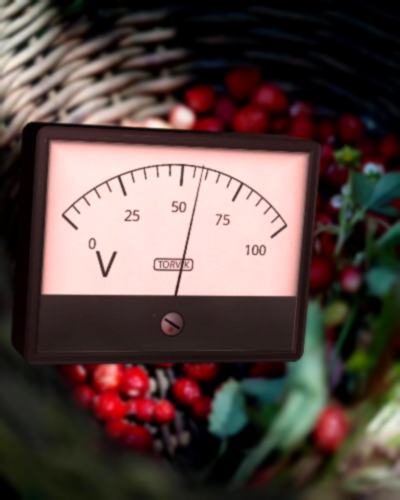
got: 57.5 V
